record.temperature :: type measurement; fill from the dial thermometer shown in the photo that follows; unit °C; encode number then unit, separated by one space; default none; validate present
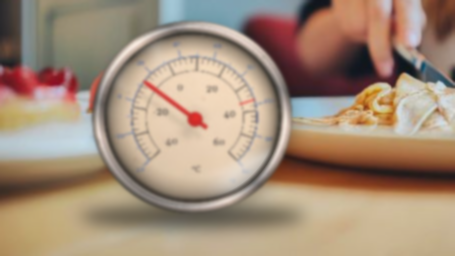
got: -10 °C
